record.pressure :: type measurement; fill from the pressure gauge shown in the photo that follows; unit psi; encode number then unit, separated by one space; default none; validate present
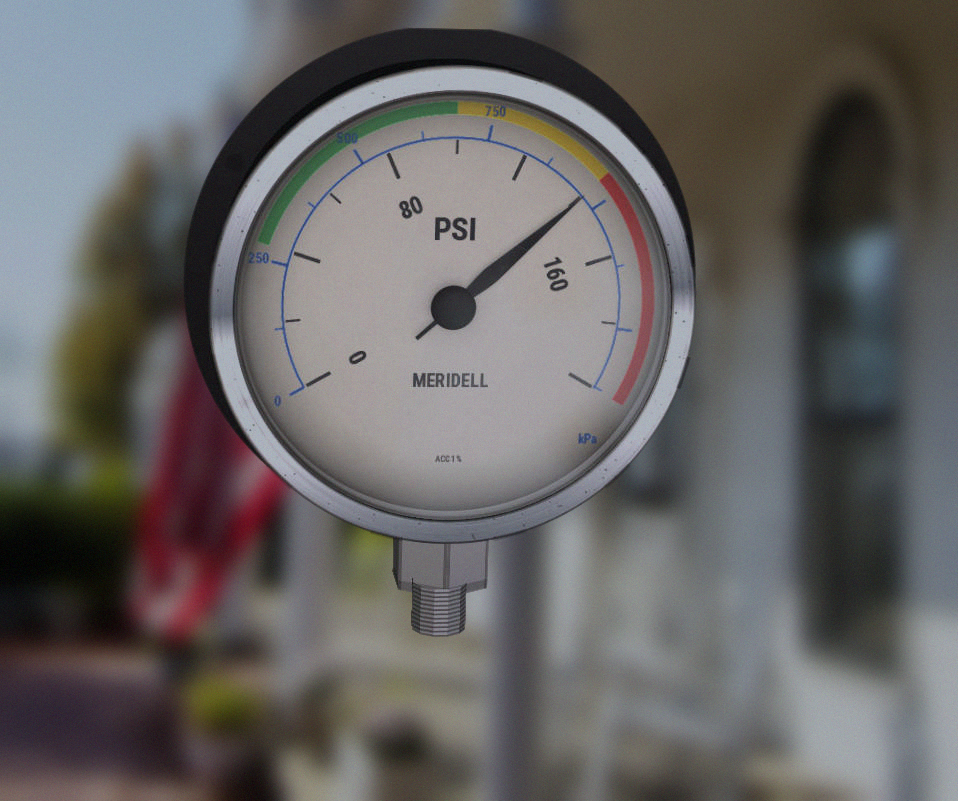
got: 140 psi
